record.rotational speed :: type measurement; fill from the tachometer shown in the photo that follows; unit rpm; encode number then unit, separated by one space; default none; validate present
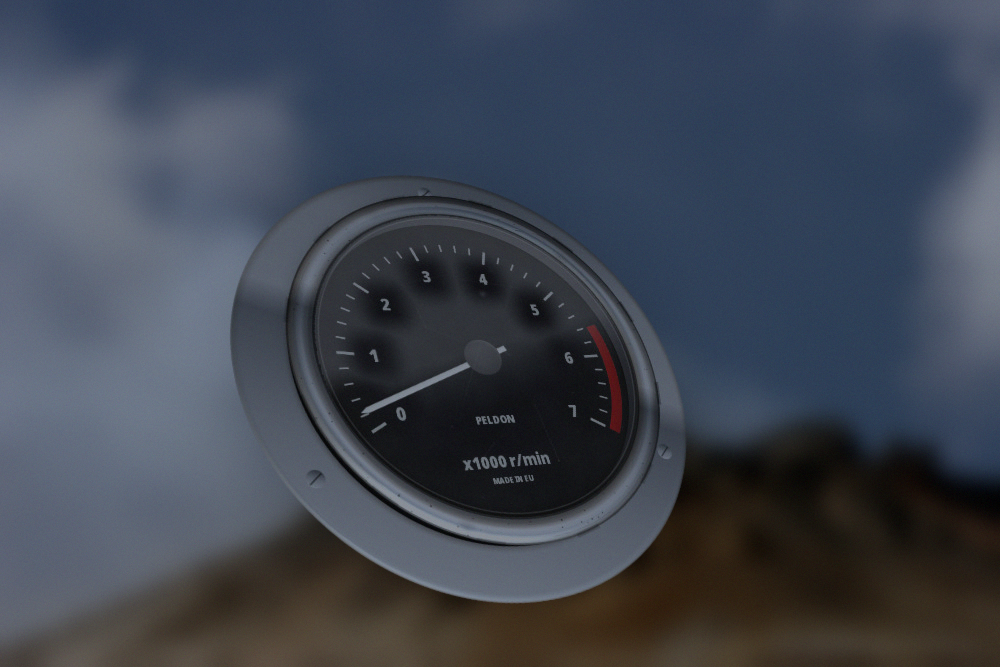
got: 200 rpm
